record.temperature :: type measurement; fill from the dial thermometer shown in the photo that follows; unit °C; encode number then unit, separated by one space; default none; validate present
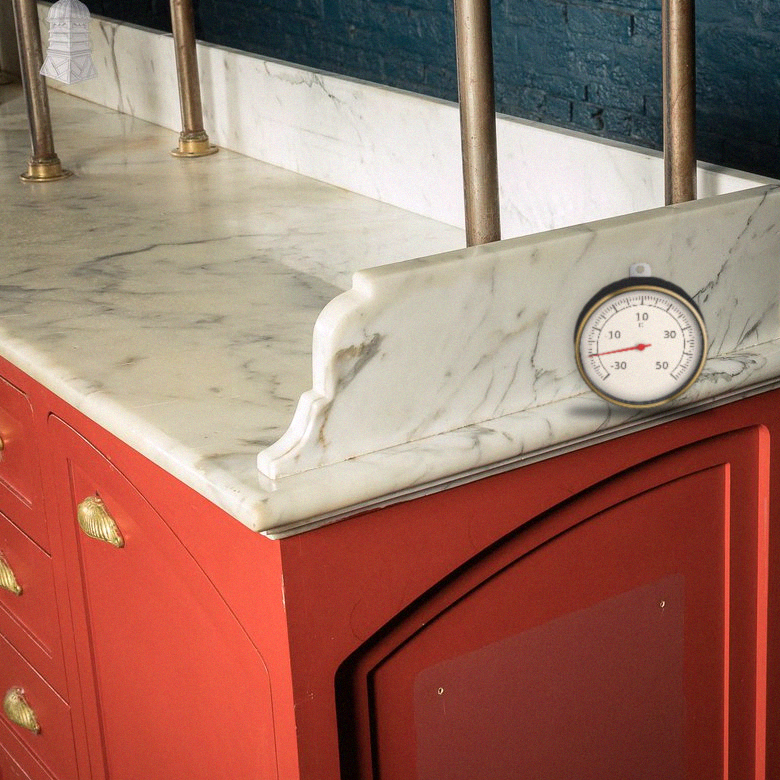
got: -20 °C
